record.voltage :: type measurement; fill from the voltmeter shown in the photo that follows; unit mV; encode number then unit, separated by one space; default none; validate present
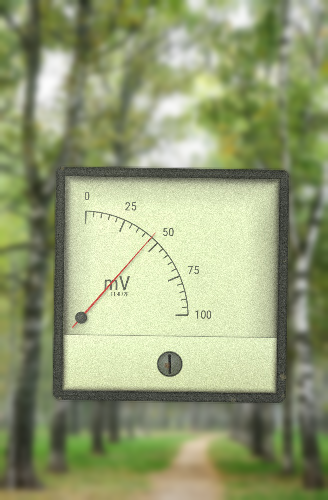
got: 45 mV
